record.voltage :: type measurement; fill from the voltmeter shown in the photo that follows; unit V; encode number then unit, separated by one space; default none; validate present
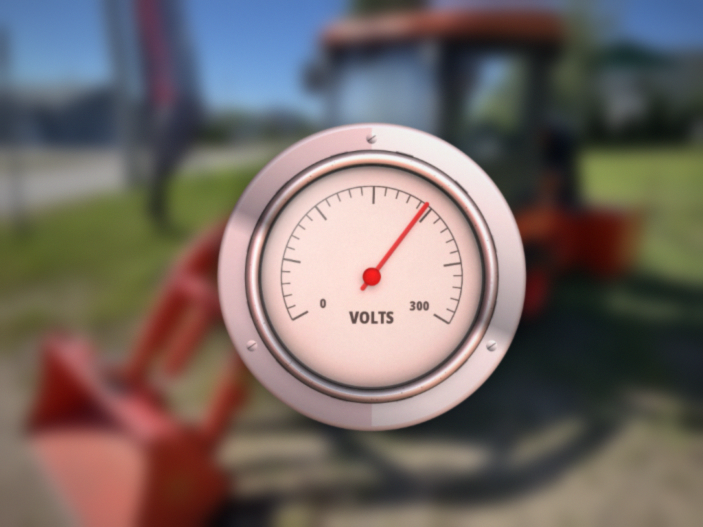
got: 195 V
